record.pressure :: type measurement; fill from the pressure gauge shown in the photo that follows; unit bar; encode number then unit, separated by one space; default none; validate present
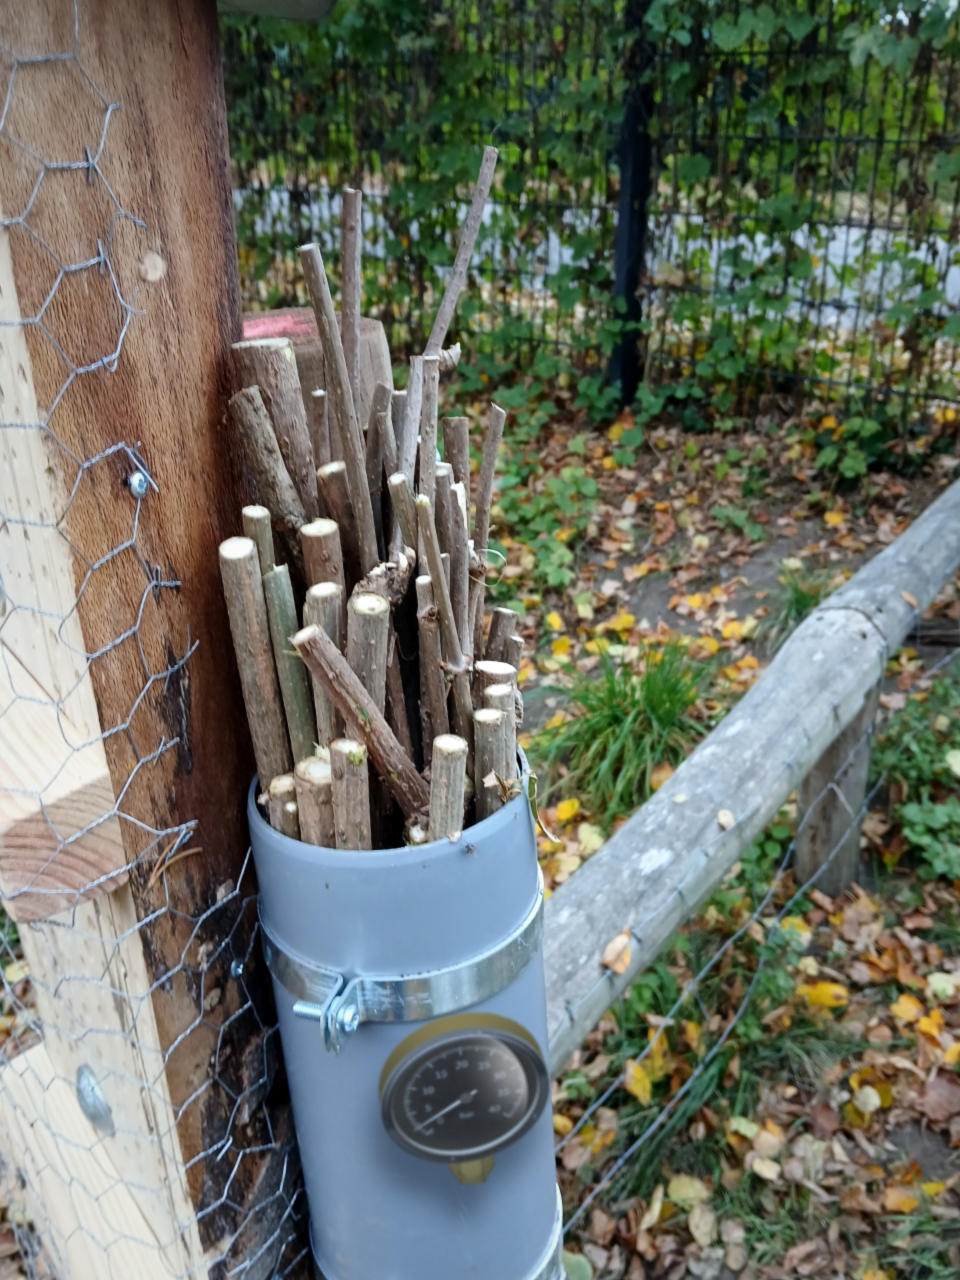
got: 2.5 bar
